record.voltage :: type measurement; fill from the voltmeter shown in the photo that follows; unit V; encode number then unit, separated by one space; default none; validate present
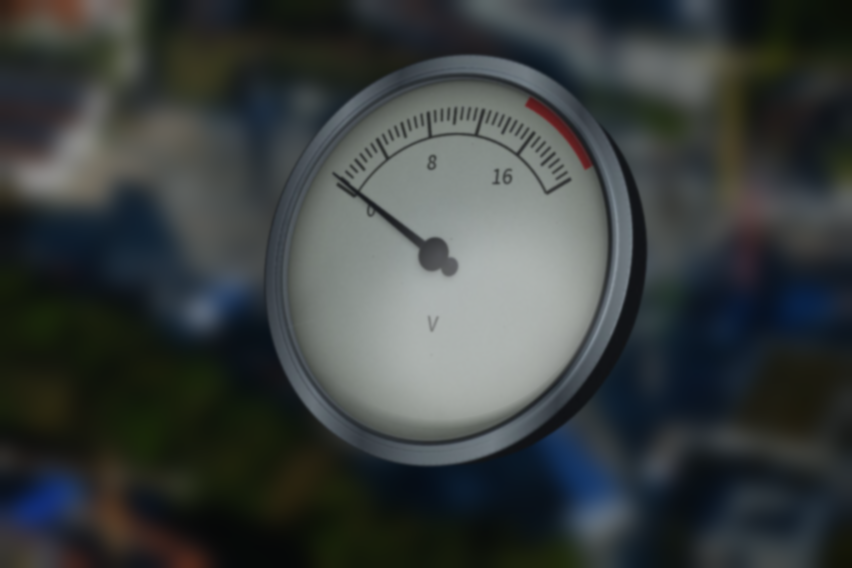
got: 0.5 V
